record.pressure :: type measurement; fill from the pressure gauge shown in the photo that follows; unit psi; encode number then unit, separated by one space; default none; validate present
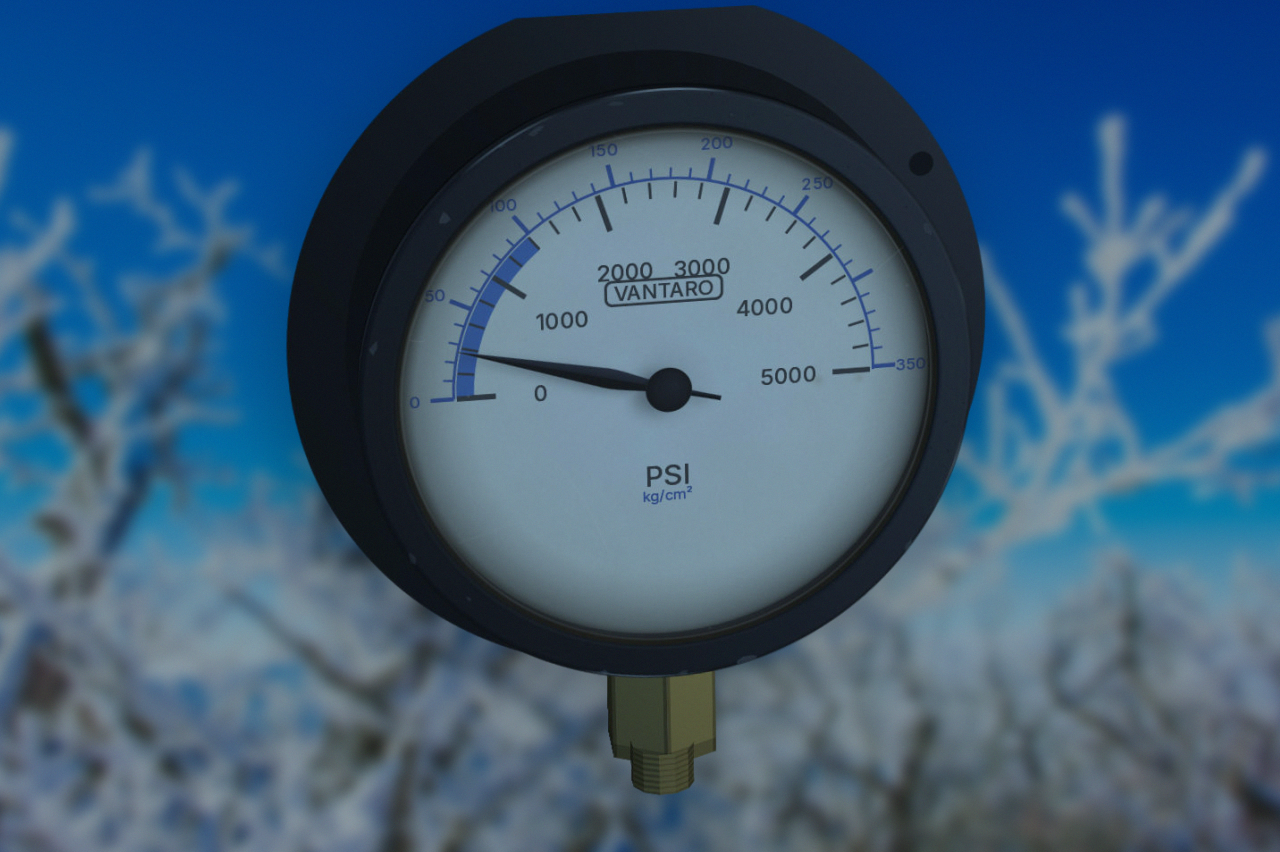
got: 400 psi
